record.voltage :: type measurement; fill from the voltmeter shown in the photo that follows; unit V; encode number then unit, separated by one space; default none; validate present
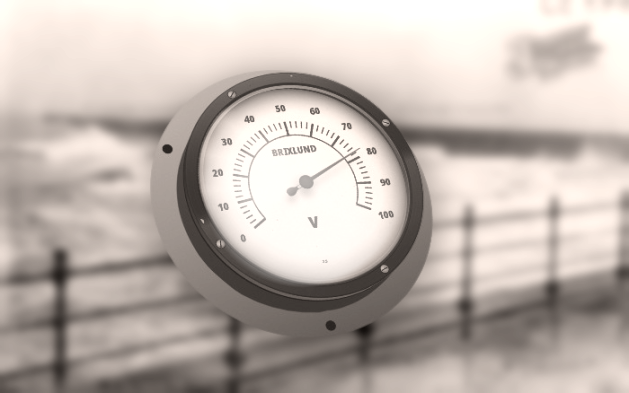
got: 78 V
